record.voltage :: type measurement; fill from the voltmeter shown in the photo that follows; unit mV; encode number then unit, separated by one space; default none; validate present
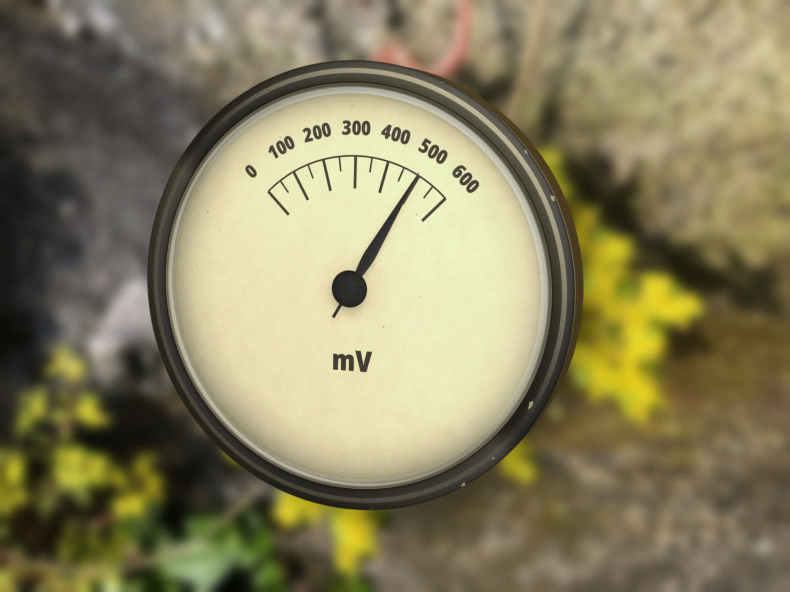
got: 500 mV
